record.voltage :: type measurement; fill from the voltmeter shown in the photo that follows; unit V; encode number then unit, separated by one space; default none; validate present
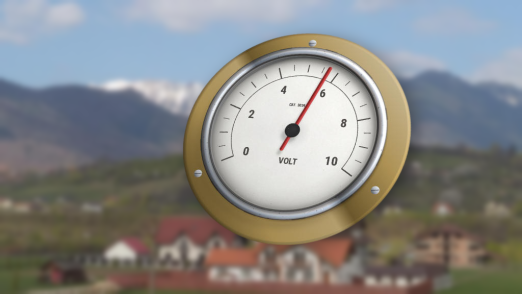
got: 5.75 V
